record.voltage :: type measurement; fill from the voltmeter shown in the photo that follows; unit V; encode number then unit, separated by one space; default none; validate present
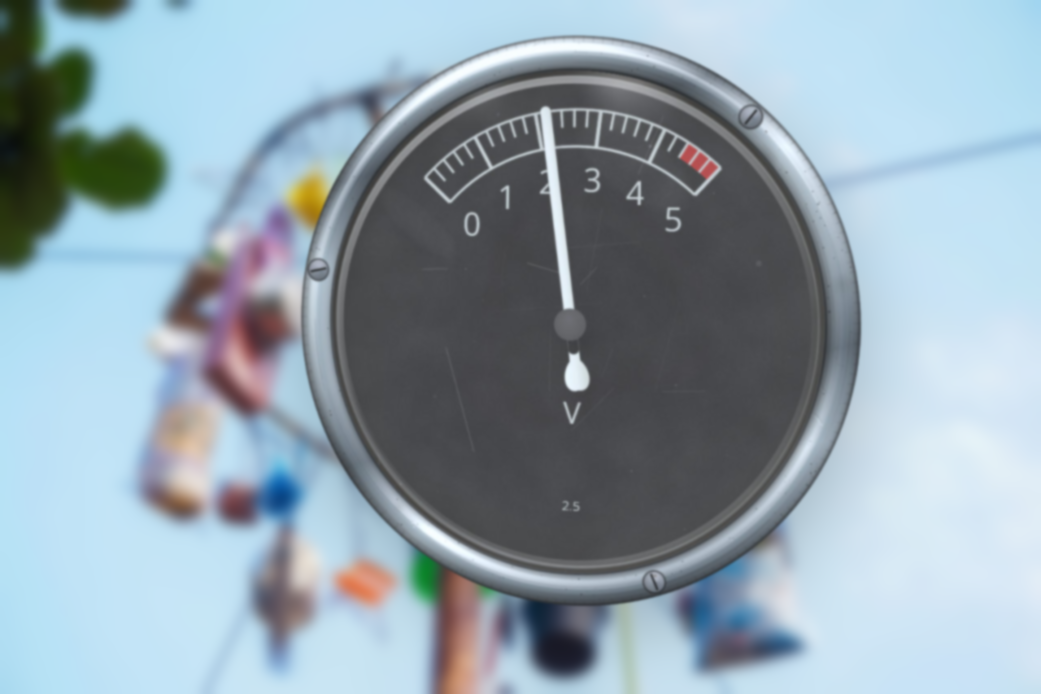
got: 2.2 V
